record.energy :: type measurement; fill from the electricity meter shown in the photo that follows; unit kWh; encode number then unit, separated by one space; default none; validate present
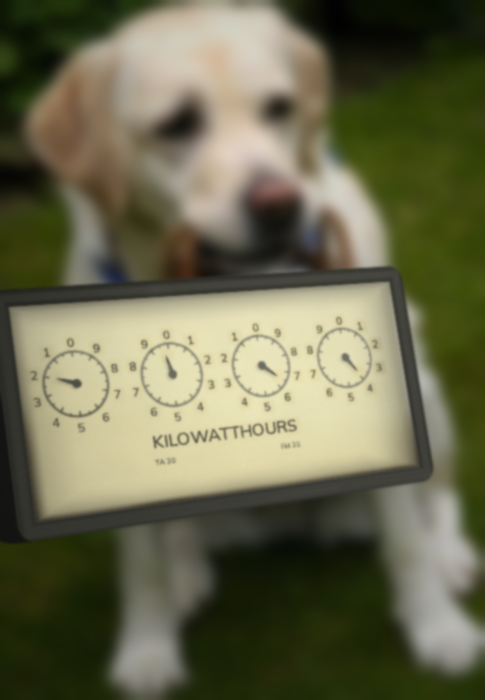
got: 1964 kWh
